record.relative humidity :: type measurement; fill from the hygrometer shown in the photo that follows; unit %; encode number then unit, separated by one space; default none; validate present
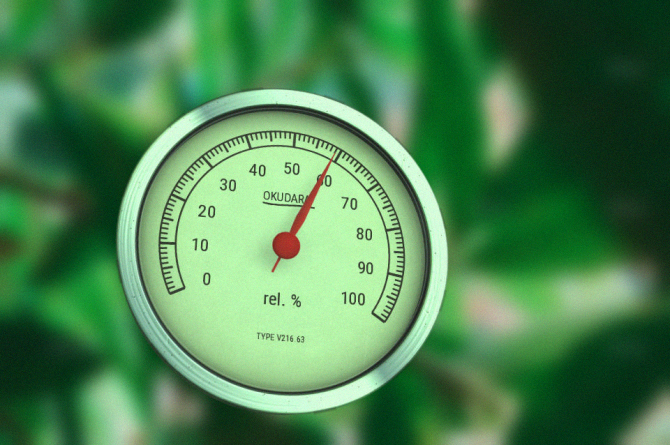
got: 59 %
